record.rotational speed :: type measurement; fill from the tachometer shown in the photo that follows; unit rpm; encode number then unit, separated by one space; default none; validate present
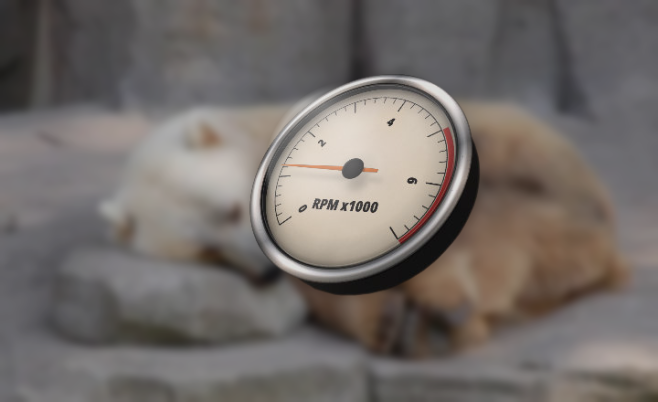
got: 1200 rpm
